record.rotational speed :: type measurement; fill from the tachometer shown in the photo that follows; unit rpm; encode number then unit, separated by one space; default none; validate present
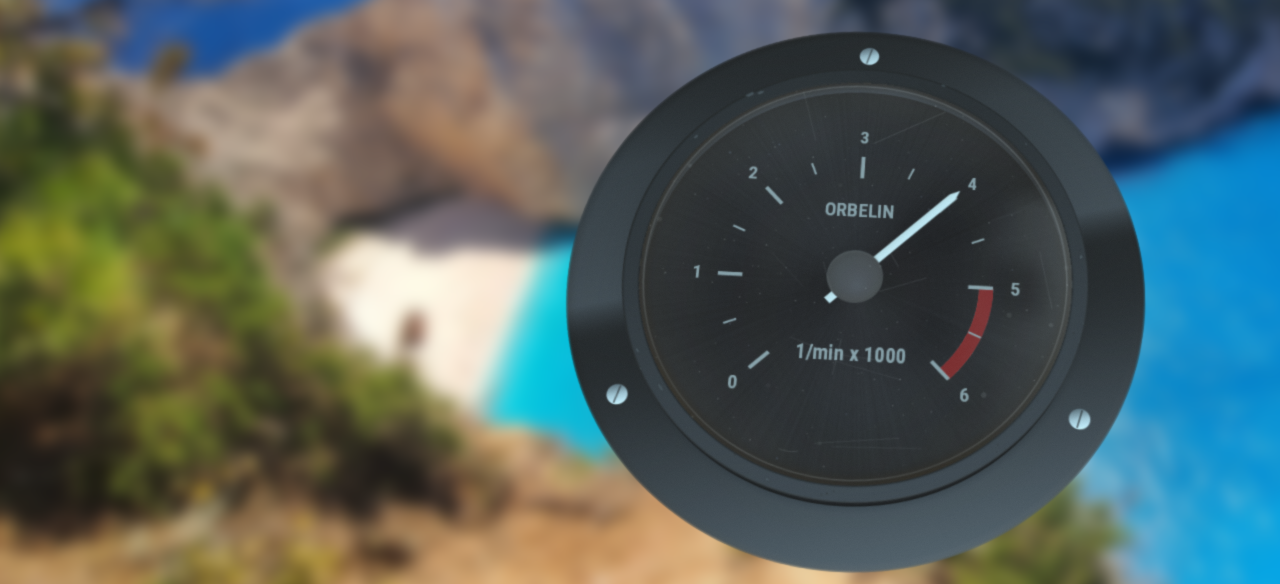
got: 4000 rpm
